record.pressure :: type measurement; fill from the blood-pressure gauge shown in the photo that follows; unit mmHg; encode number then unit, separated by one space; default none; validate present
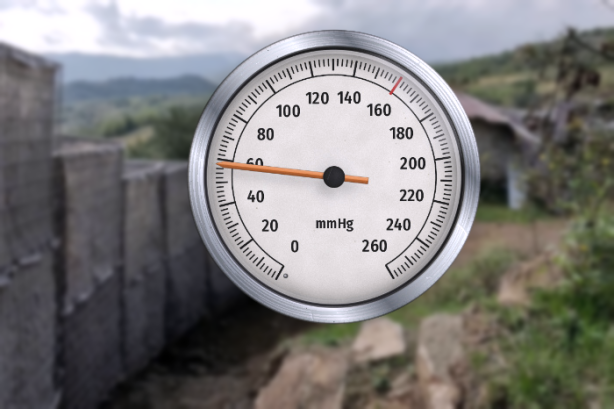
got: 58 mmHg
